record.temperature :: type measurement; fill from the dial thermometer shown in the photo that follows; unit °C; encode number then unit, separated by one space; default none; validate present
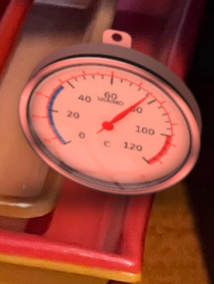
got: 76 °C
